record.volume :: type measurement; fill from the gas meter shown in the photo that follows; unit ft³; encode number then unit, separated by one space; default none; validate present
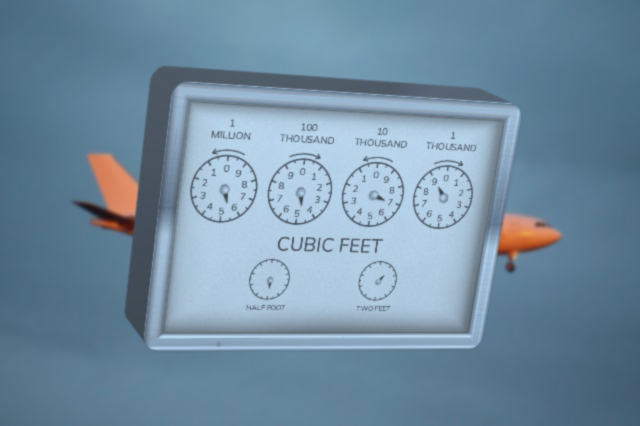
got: 546900 ft³
